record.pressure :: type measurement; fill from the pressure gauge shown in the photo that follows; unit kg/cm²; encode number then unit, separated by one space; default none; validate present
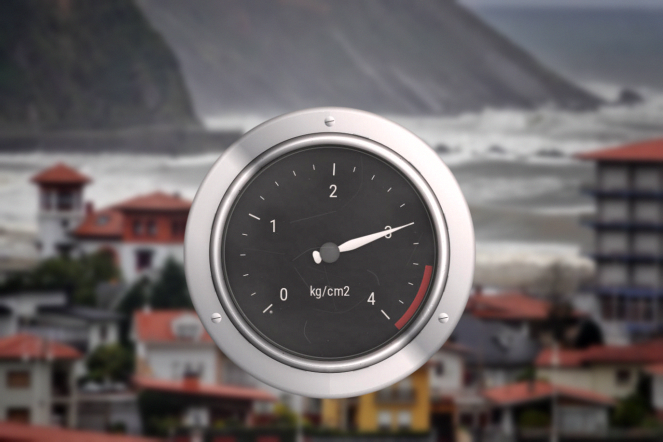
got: 3 kg/cm²
